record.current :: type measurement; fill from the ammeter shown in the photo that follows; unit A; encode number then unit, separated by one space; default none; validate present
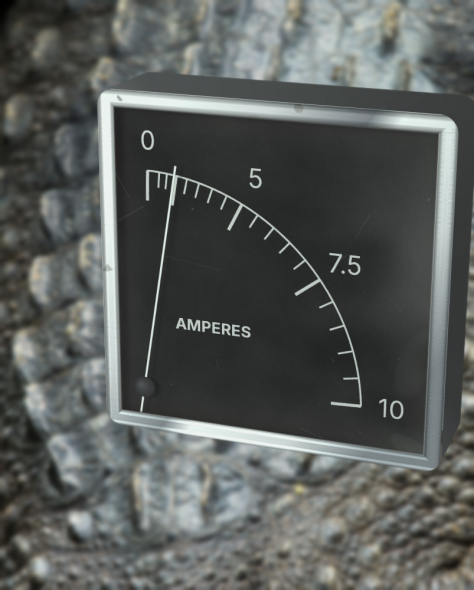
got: 2.5 A
